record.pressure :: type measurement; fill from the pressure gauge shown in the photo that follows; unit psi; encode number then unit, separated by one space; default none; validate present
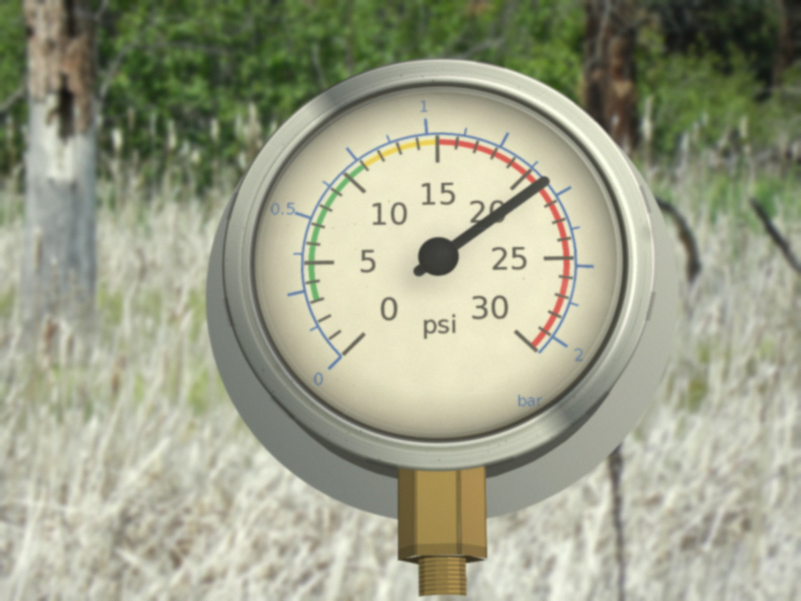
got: 21 psi
